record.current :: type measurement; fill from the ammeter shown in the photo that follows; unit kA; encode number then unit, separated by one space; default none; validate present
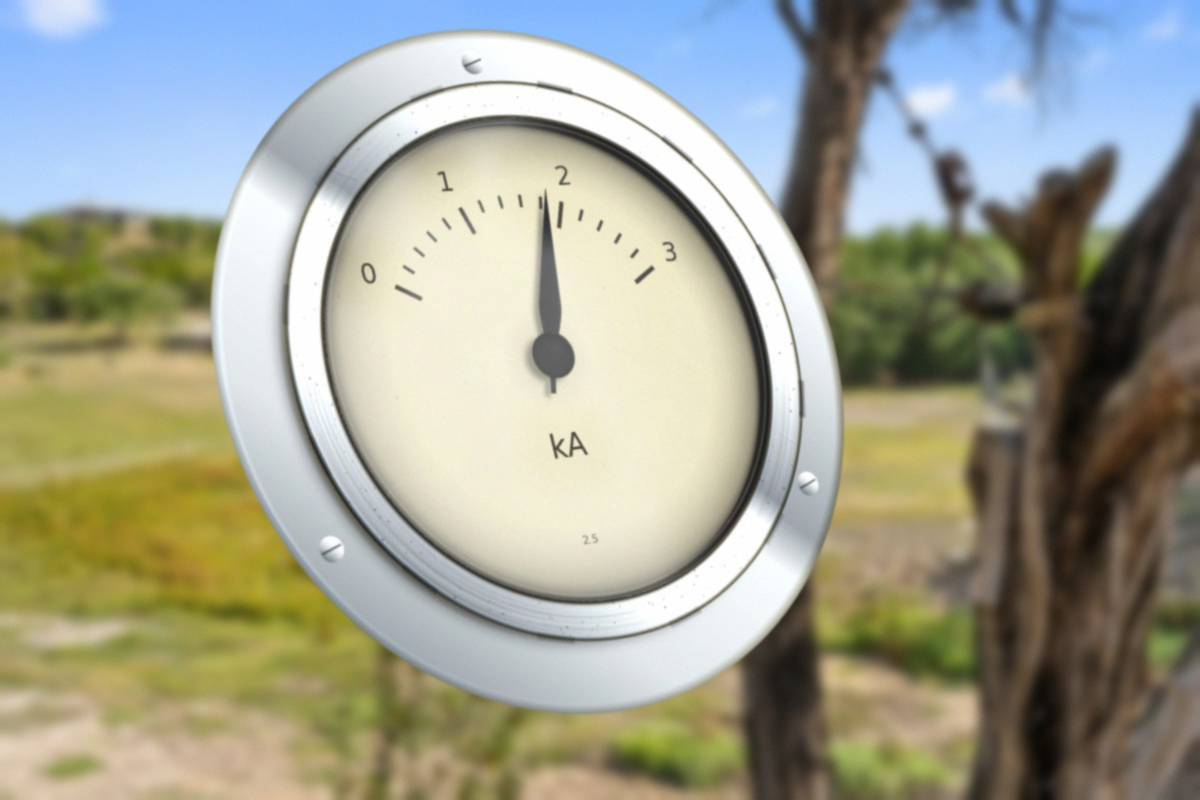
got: 1.8 kA
